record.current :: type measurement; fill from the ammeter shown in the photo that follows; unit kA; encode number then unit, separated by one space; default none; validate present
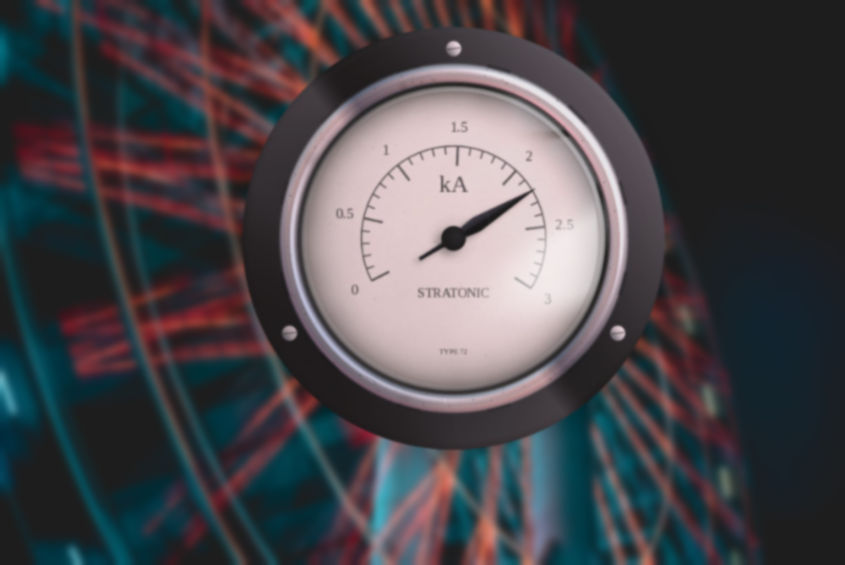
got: 2.2 kA
